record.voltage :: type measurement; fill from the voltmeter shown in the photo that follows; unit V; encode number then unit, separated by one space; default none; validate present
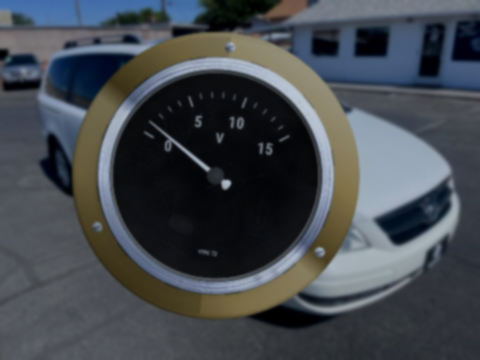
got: 1 V
